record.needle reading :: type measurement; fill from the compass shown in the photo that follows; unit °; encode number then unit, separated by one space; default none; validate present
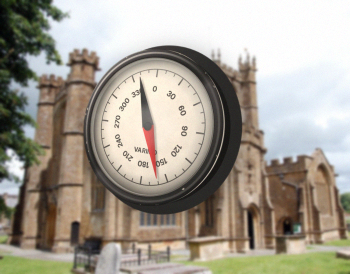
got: 160 °
